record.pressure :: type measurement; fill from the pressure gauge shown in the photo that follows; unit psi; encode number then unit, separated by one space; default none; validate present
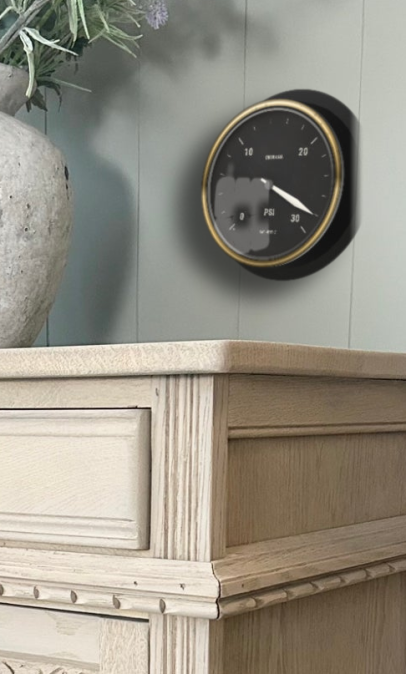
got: 28 psi
